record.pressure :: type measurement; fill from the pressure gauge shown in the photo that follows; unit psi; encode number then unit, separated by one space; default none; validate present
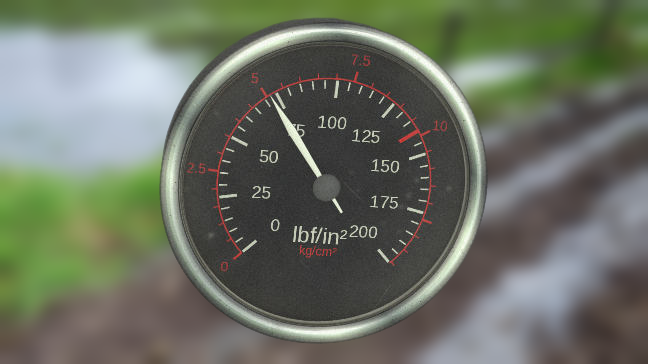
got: 72.5 psi
